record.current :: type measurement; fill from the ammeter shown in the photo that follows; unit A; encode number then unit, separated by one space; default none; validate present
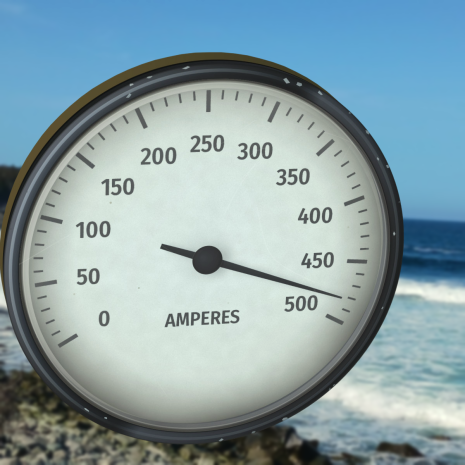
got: 480 A
